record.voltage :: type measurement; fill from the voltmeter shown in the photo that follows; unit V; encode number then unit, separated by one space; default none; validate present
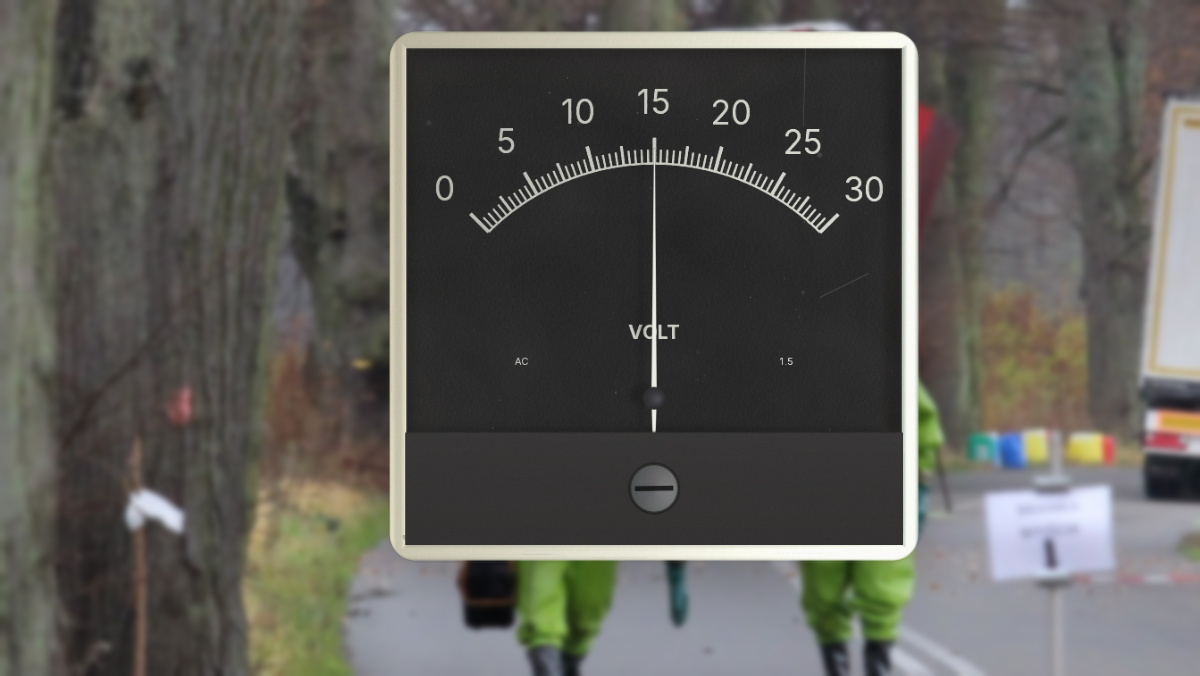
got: 15 V
